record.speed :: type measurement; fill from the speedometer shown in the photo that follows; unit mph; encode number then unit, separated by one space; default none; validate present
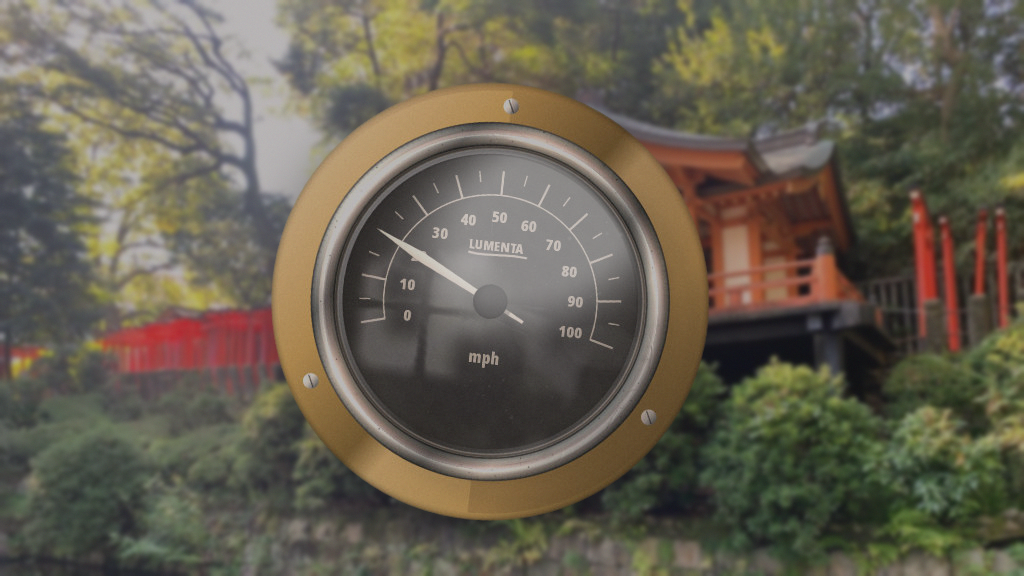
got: 20 mph
